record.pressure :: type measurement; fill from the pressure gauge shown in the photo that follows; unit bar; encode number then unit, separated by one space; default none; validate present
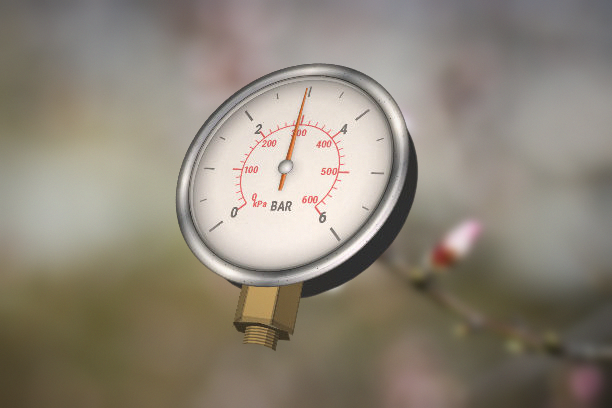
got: 3 bar
